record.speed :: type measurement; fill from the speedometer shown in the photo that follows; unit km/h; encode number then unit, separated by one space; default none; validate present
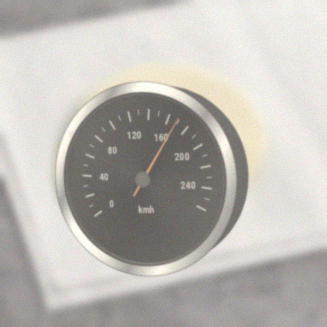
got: 170 km/h
